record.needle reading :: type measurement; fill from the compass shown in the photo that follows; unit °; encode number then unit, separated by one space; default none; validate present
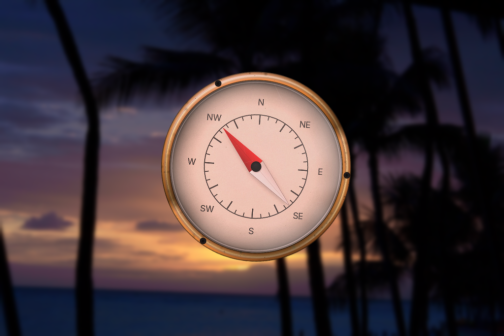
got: 315 °
